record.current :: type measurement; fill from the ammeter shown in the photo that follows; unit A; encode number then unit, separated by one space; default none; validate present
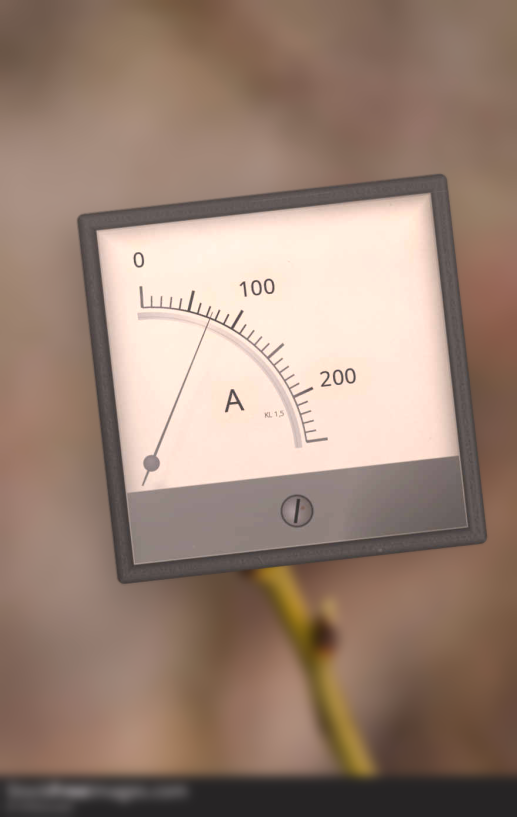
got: 75 A
